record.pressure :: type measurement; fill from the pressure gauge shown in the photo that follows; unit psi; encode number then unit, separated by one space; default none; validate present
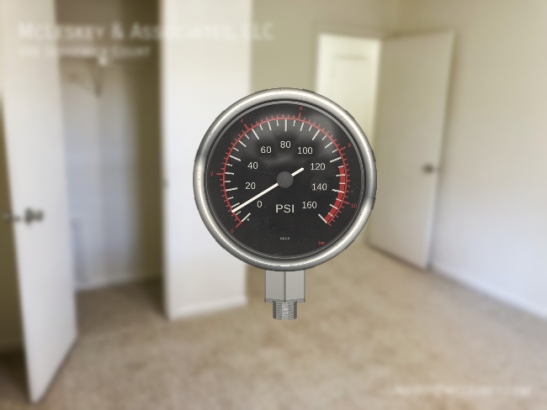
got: 7.5 psi
